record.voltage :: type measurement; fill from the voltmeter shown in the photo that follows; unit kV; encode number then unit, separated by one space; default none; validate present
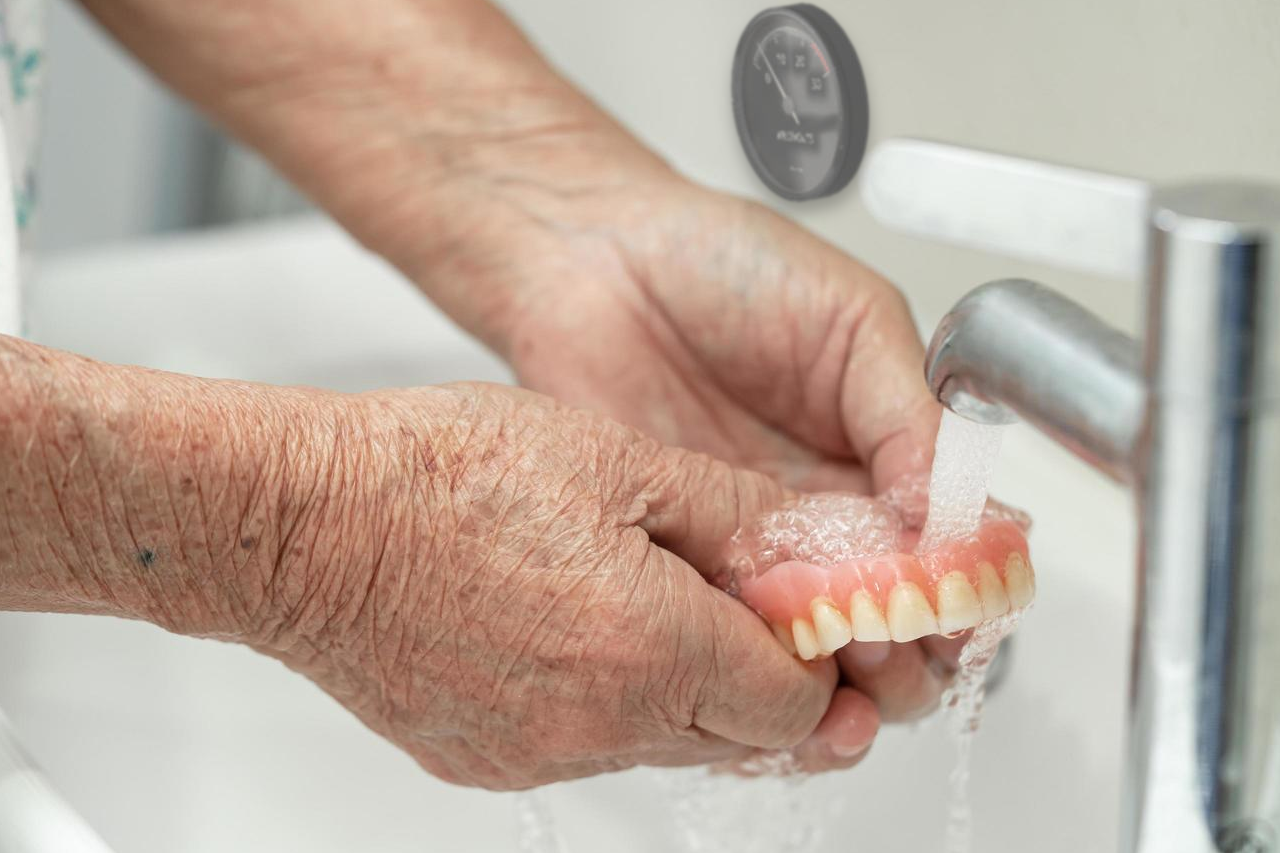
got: 5 kV
